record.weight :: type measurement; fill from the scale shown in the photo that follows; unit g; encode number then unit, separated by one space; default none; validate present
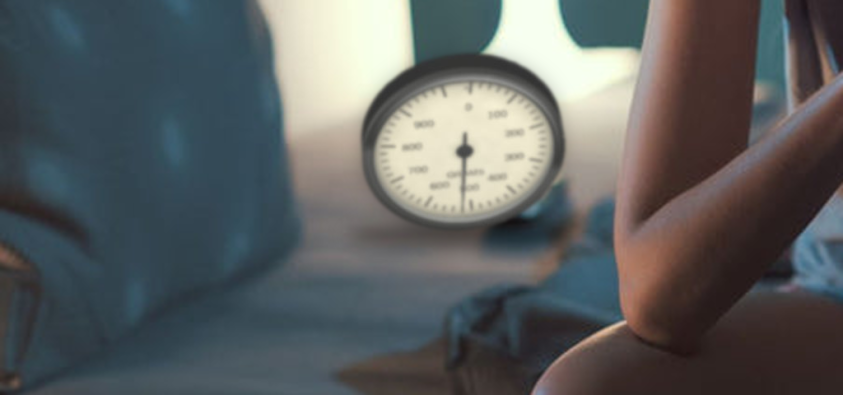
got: 520 g
